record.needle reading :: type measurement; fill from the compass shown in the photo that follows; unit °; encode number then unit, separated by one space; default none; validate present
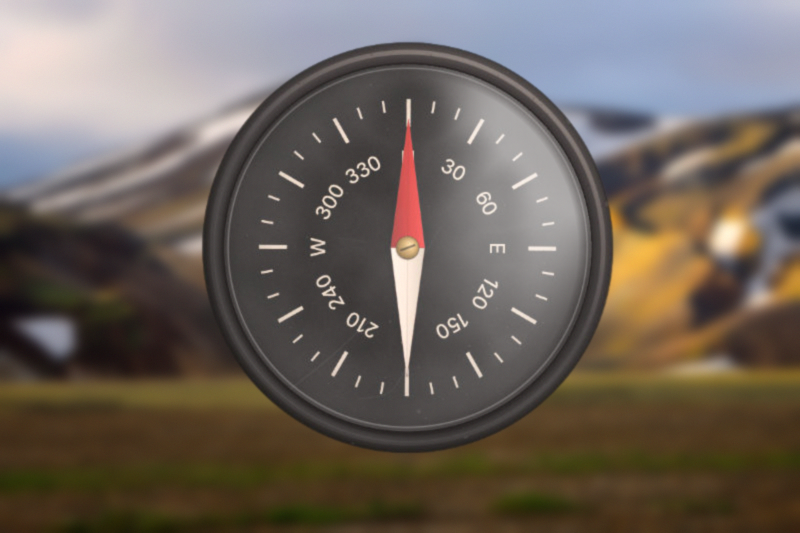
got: 0 °
